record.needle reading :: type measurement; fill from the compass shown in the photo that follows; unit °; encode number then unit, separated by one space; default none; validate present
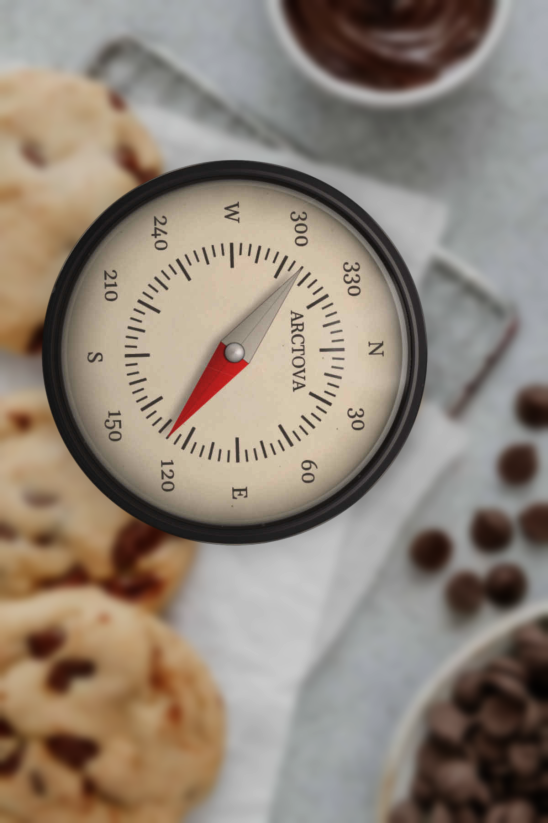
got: 130 °
